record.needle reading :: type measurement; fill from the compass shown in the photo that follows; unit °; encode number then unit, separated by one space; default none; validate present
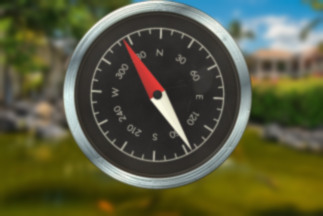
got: 325 °
